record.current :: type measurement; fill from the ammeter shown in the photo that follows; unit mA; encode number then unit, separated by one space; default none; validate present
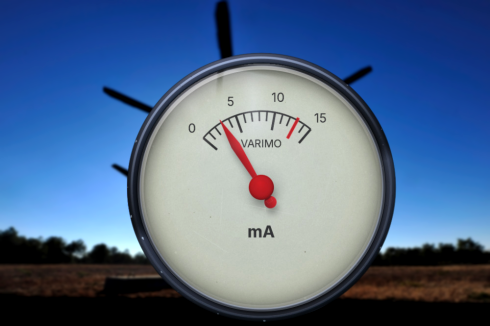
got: 3 mA
